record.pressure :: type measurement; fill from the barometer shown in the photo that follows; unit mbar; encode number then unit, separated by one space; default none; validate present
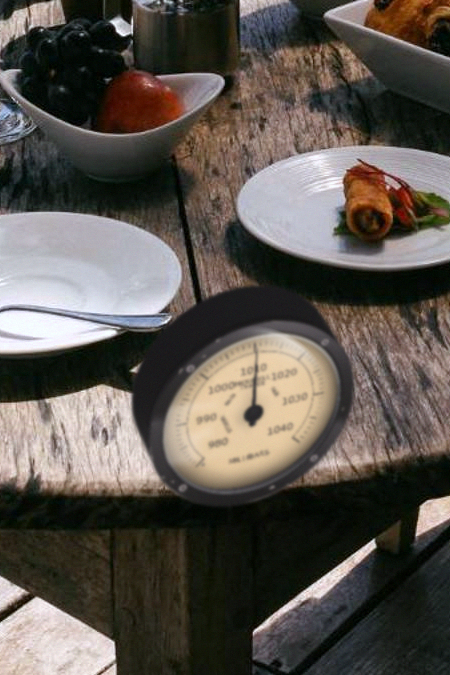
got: 1010 mbar
